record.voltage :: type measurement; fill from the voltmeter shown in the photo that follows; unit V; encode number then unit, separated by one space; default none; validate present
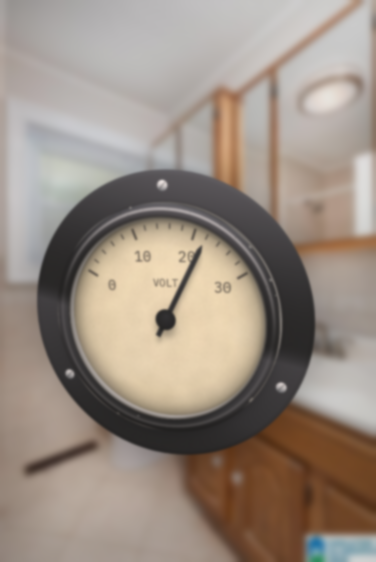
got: 22 V
